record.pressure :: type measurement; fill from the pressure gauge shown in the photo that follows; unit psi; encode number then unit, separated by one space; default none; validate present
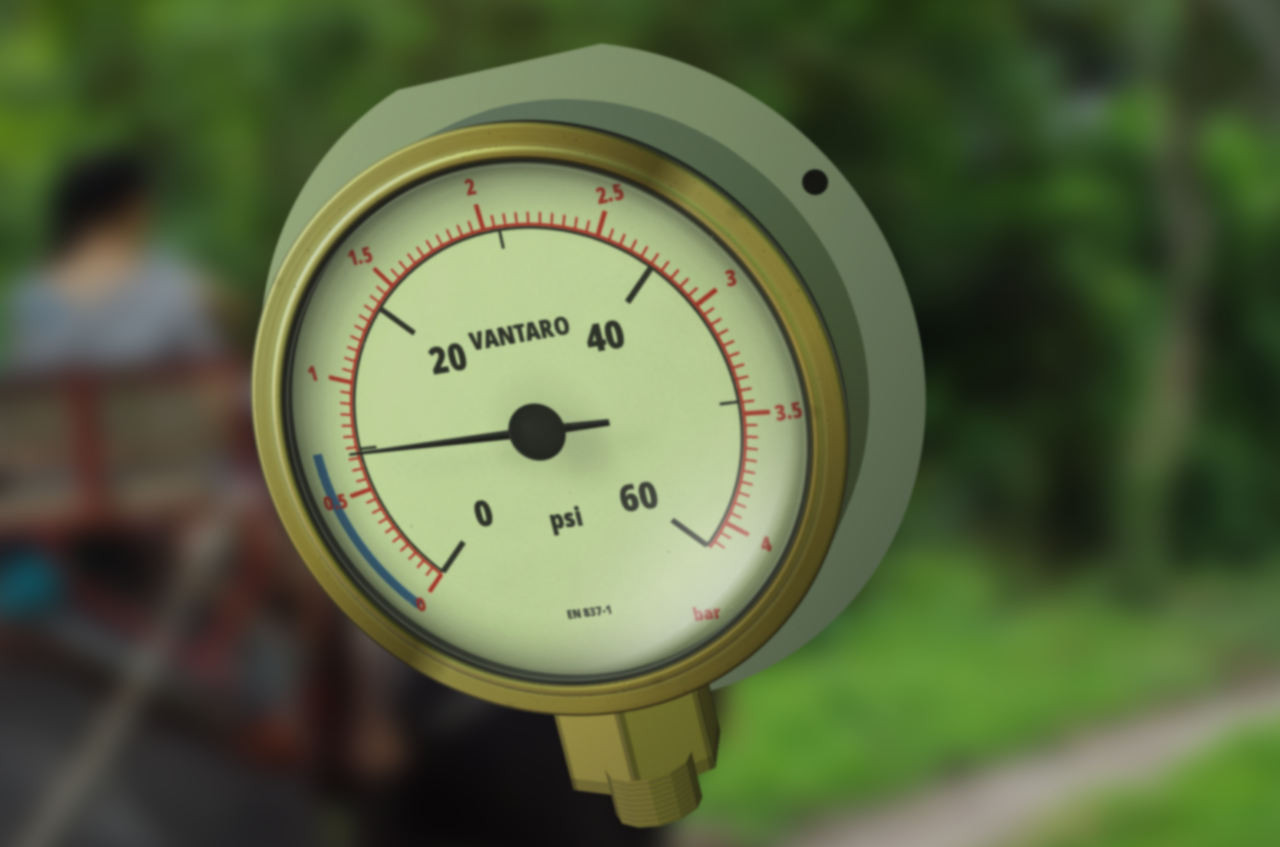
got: 10 psi
